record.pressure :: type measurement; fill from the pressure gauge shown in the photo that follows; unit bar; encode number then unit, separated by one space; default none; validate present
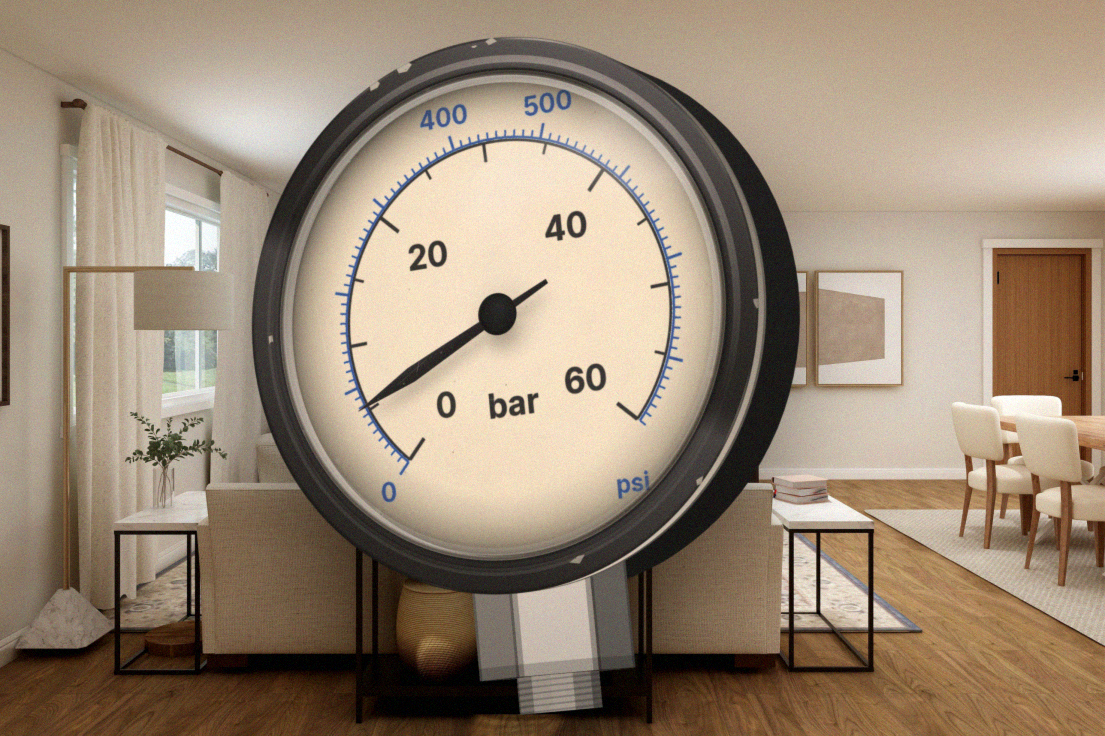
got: 5 bar
